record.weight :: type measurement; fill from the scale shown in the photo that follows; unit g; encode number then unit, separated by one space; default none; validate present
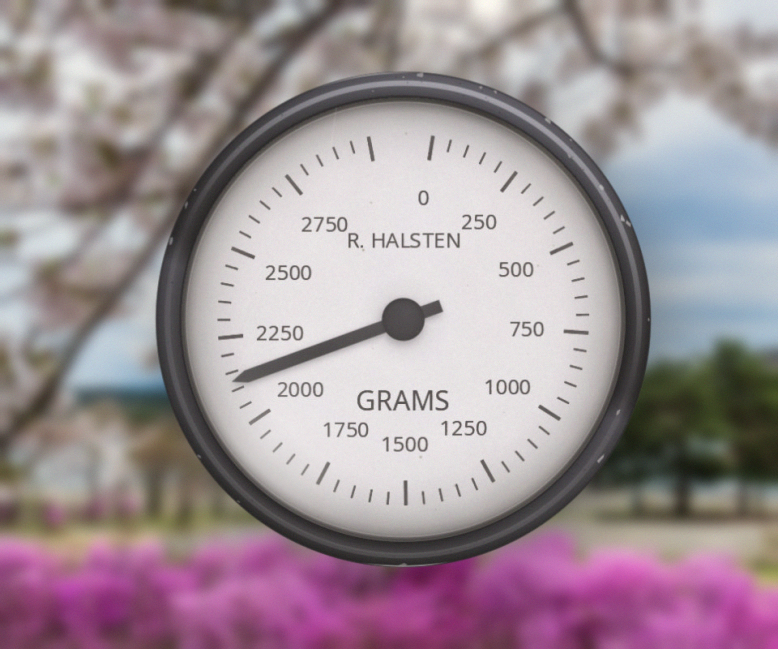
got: 2125 g
